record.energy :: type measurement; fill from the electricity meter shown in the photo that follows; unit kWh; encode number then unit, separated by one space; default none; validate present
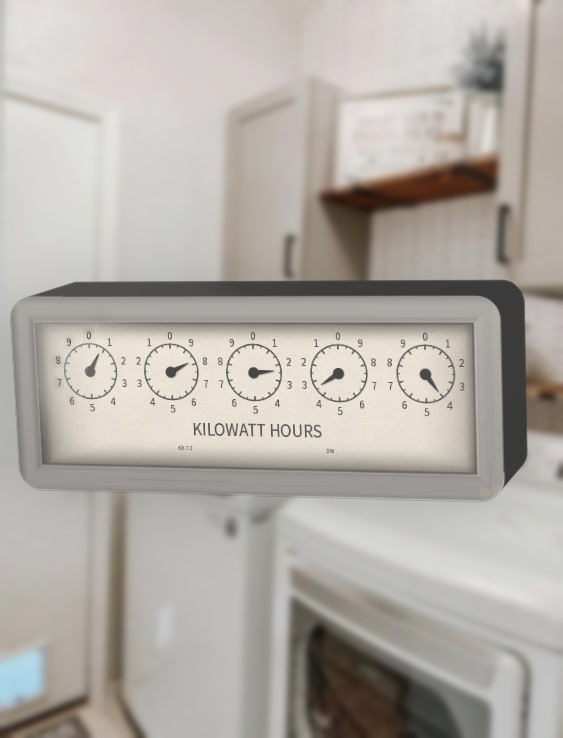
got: 8234 kWh
